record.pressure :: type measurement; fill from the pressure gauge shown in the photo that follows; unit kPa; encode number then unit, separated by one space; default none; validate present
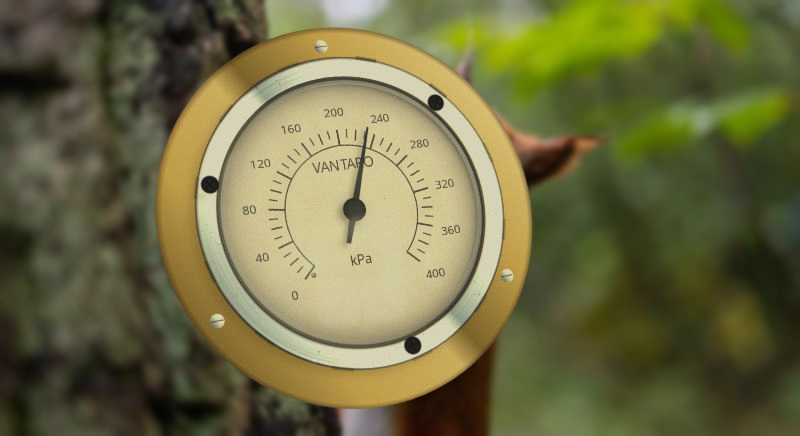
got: 230 kPa
